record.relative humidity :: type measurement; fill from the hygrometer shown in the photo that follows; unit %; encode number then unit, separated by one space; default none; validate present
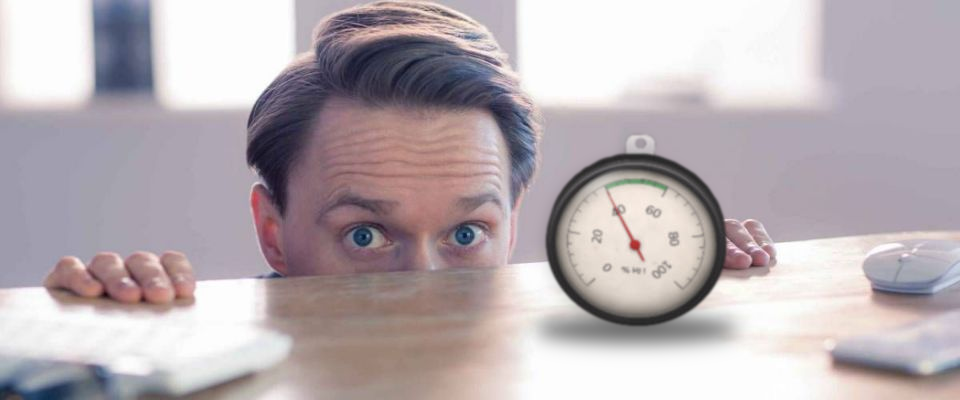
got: 40 %
